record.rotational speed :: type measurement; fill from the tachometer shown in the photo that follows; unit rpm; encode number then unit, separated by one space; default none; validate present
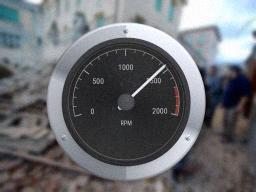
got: 1450 rpm
